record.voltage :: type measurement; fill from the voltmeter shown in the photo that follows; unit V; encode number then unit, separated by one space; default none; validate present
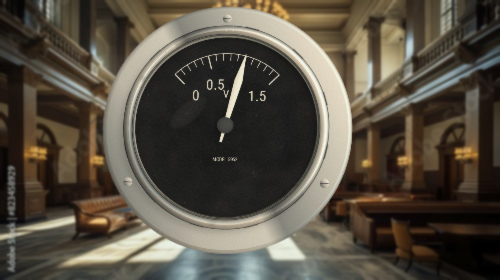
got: 1 V
